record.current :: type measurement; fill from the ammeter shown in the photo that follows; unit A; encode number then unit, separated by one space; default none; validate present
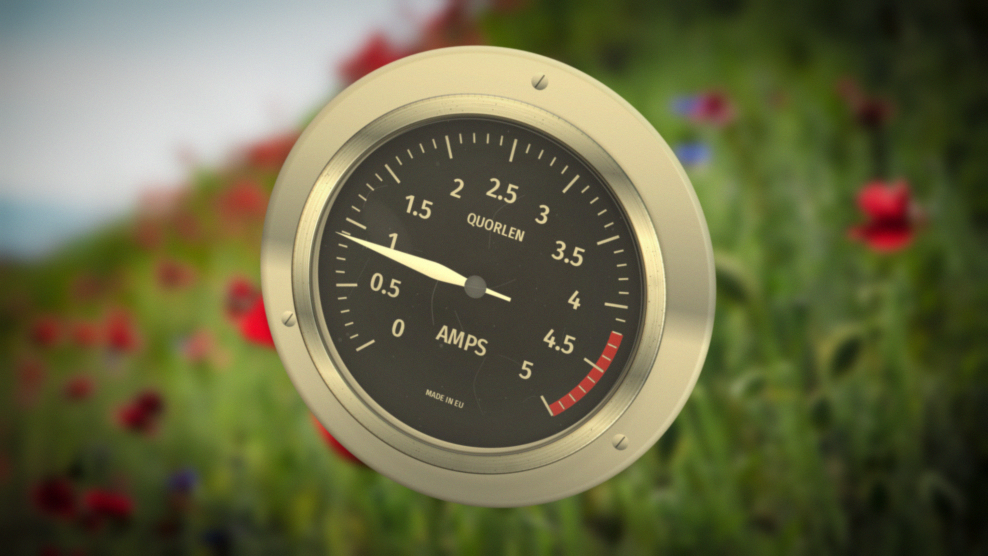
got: 0.9 A
